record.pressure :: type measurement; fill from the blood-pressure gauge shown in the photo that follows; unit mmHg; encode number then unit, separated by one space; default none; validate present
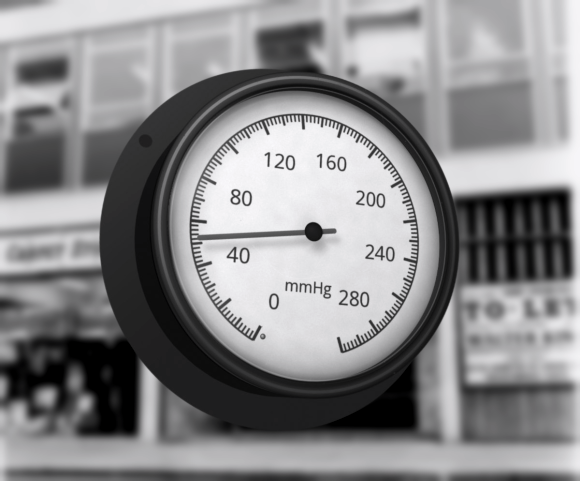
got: 52 mmHg
